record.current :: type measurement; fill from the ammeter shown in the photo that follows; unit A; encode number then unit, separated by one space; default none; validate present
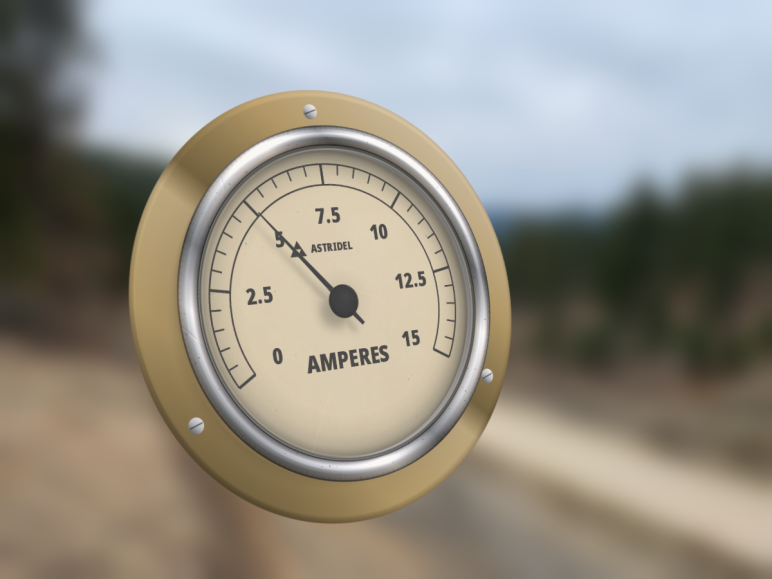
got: 5 A
